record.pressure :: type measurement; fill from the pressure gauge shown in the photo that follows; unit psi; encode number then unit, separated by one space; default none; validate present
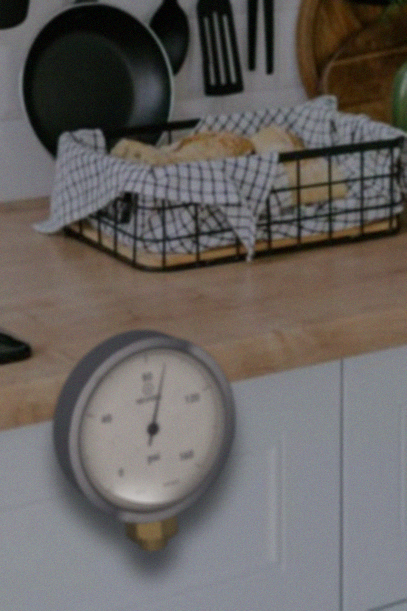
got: 90 psi
